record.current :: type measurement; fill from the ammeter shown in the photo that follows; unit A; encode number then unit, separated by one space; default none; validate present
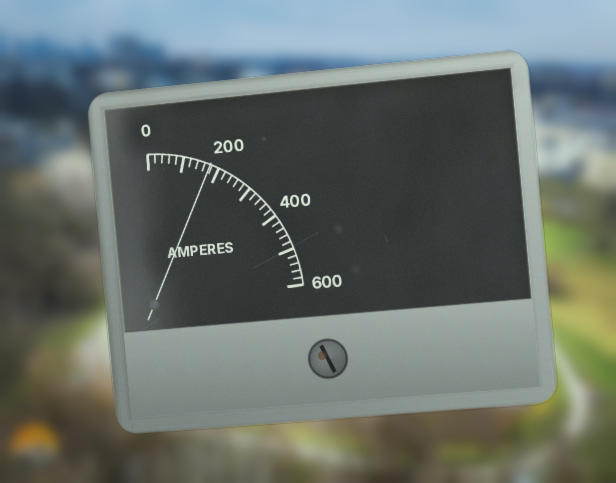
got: 180 A
